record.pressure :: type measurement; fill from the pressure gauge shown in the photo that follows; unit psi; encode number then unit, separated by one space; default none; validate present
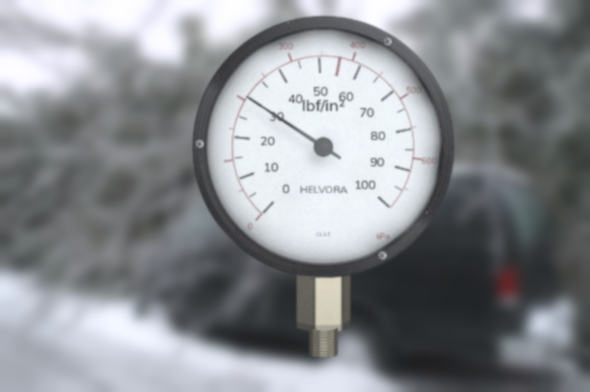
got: 30 psi
